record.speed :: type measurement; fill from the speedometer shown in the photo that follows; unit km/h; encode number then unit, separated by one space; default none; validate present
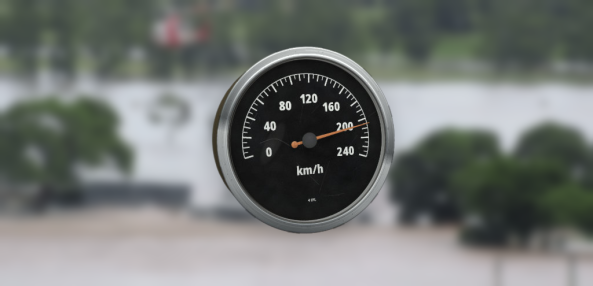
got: 205 km/h
